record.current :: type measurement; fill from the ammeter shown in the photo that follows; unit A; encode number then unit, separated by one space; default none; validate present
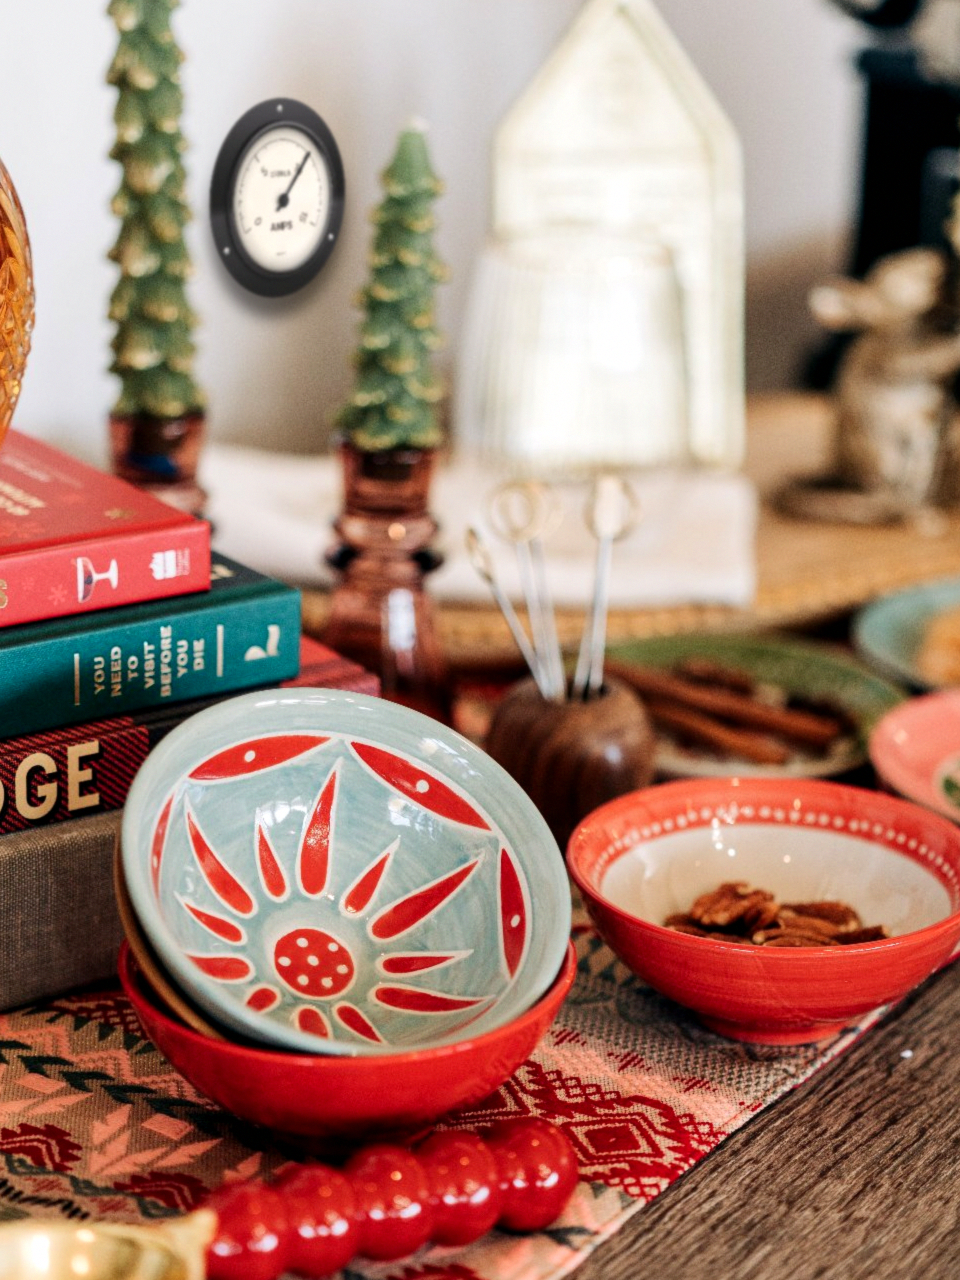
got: 10 A
